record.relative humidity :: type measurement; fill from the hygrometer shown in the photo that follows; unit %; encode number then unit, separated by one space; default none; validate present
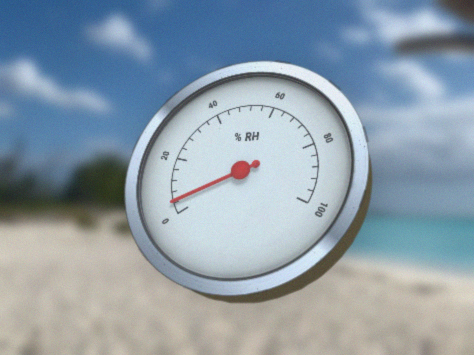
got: 4 %
